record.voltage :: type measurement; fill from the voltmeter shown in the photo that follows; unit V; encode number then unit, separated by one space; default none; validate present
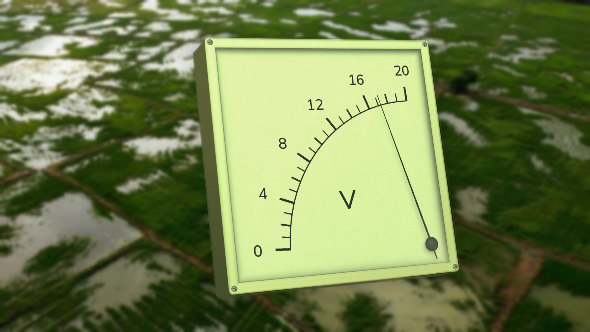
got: 17 V
